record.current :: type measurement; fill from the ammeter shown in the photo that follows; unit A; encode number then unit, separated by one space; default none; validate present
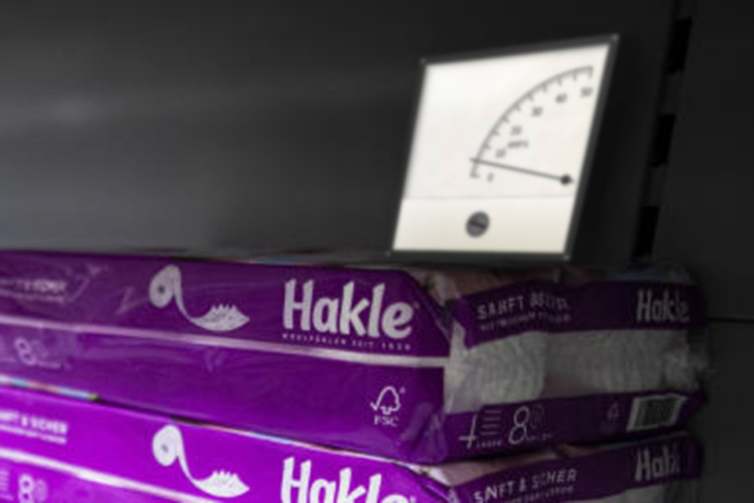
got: 5 A
